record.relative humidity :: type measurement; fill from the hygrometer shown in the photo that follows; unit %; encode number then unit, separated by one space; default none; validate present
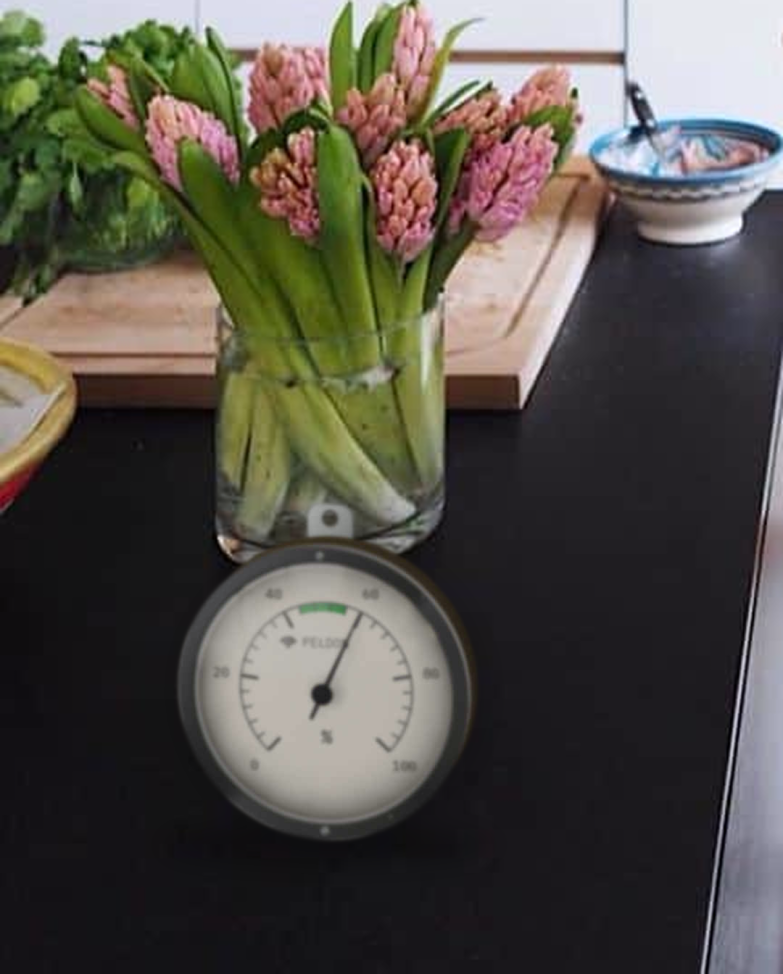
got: 60 %
